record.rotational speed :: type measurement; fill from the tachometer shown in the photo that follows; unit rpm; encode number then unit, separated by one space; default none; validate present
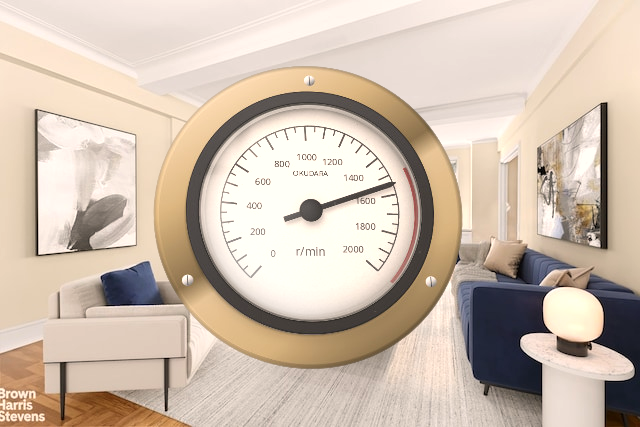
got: 1550 rpm
